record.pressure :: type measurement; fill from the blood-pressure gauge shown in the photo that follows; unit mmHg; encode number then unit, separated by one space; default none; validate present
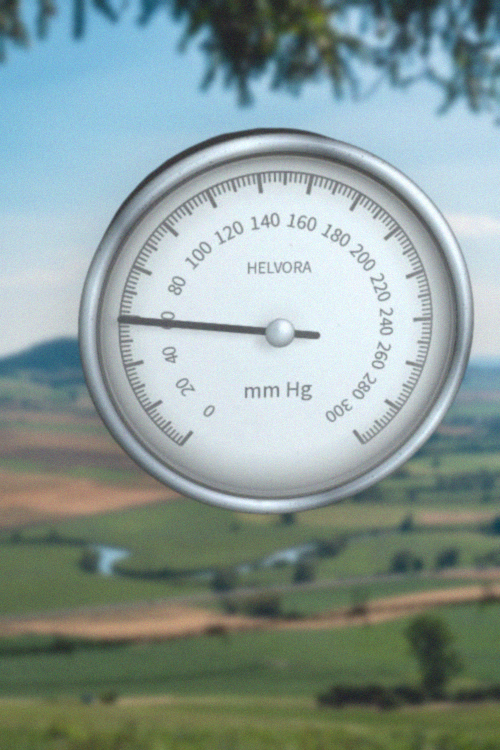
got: 60 mmHg
